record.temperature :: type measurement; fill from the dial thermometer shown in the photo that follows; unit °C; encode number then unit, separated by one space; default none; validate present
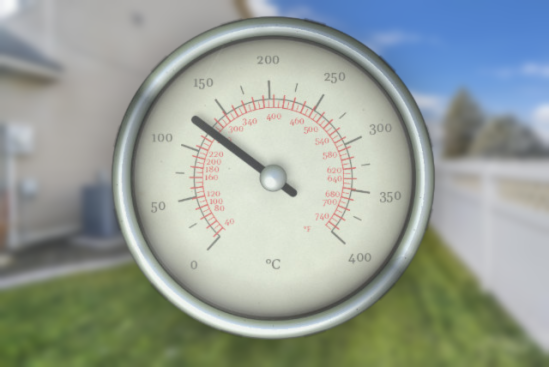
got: 125 °C
